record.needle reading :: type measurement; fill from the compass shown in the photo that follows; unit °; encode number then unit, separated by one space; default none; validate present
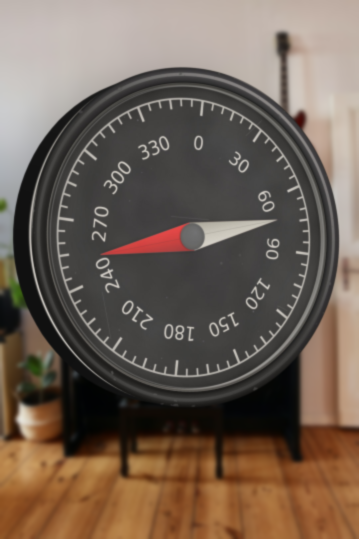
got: 252.5 °
